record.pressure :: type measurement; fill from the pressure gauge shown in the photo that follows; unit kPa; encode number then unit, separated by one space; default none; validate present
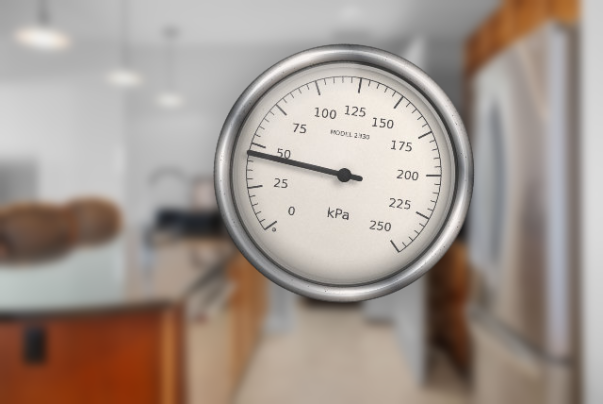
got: 45 kPa
